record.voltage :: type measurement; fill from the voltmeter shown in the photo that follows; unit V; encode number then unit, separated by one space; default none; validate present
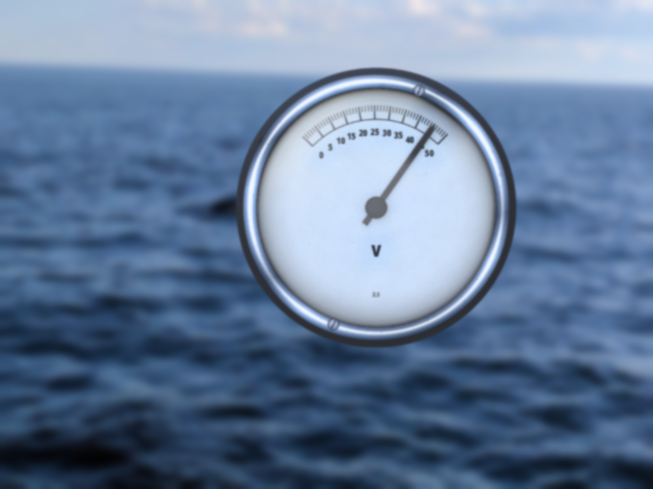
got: 45 V
